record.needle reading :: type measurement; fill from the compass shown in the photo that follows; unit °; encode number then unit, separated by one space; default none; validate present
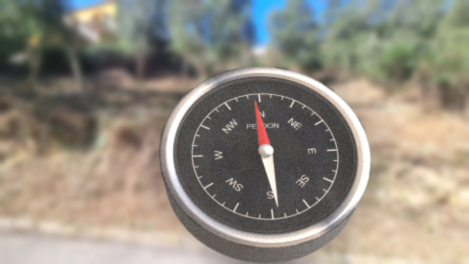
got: 355 °
